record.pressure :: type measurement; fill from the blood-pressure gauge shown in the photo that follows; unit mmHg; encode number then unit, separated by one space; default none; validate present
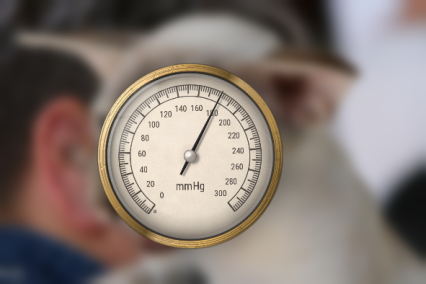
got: 180 mmHg
